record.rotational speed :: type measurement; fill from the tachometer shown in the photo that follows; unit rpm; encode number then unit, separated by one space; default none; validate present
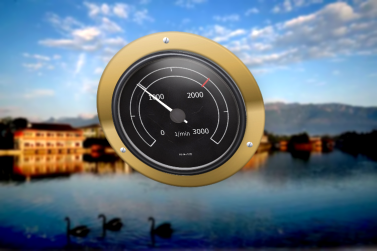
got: 1000 rpm
